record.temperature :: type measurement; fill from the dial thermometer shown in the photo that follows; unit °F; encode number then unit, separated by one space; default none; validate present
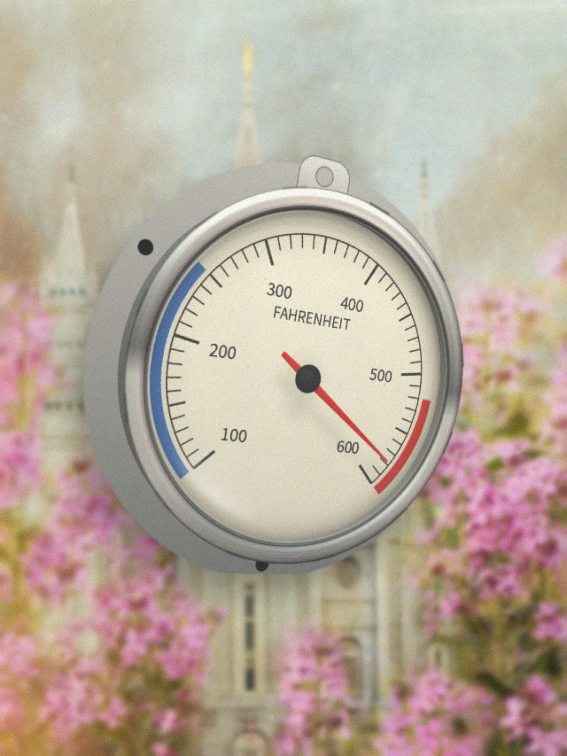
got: 580 °F
